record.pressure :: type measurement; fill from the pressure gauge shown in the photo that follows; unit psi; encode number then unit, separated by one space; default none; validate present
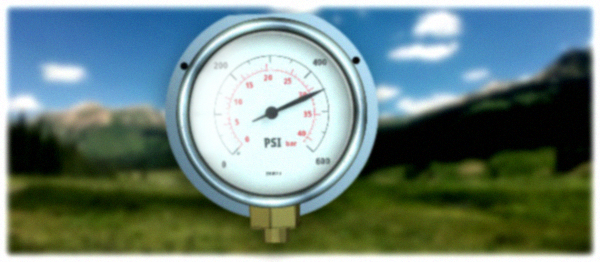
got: 450 psi
